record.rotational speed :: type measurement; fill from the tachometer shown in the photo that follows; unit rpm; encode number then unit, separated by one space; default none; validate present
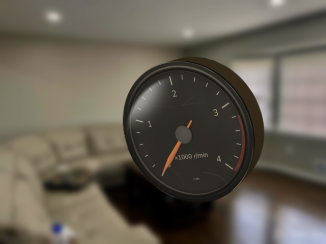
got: 0 rpm
